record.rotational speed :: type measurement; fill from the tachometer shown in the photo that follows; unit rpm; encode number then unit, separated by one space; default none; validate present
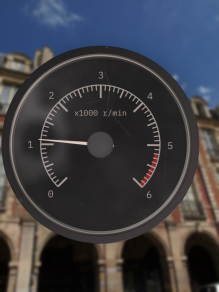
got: 1100 rpm
